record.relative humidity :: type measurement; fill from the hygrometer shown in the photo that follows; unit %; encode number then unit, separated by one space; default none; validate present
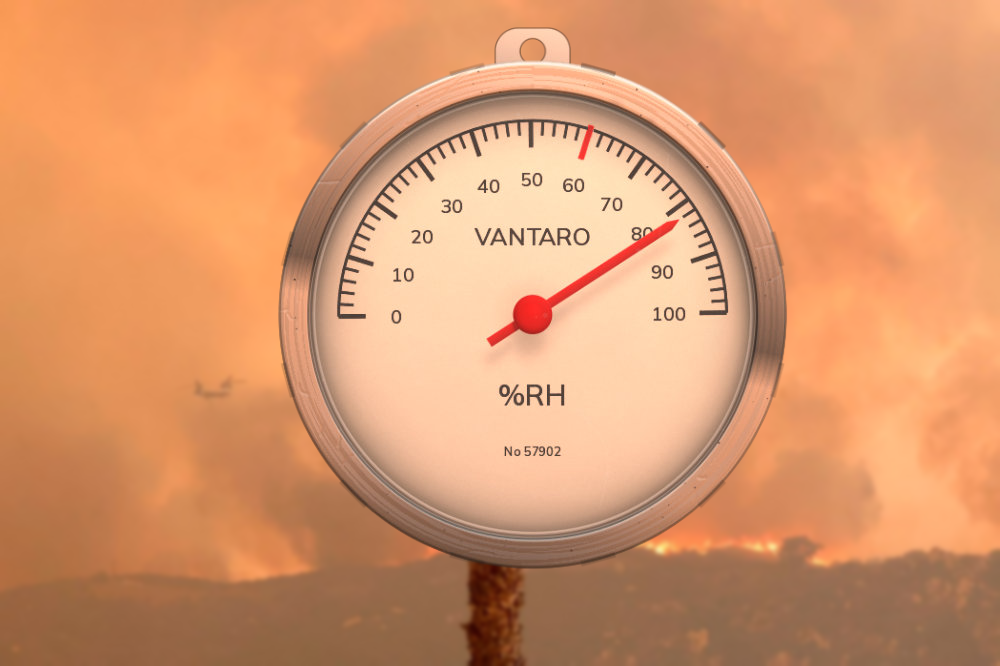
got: 82 %
